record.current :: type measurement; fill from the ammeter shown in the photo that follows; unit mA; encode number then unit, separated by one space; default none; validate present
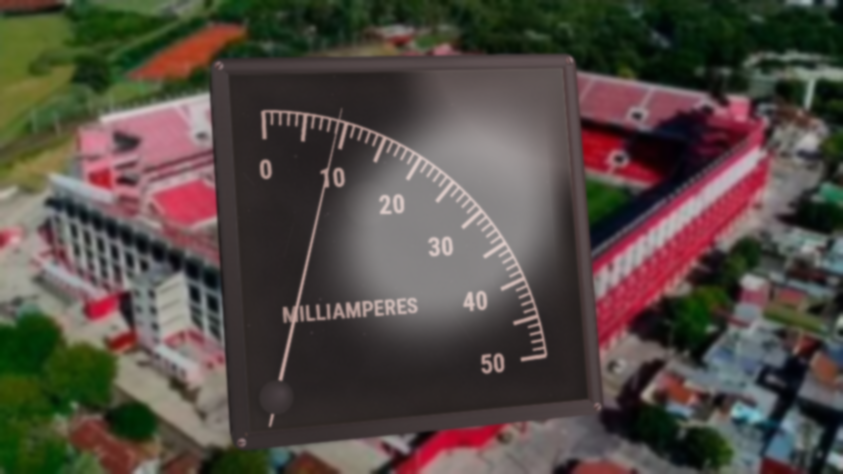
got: 9 mA
